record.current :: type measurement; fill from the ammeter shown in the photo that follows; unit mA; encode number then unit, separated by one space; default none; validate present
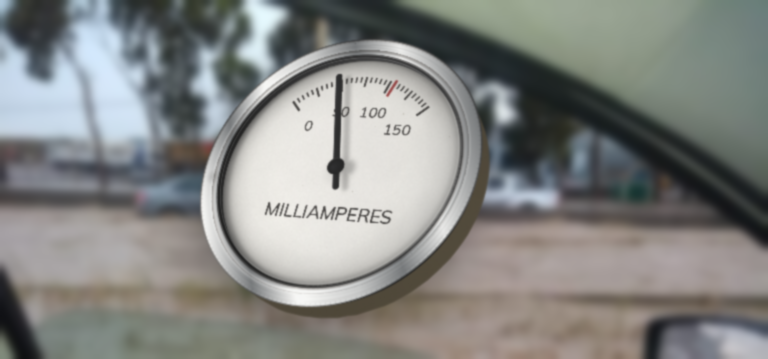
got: 50 mA
